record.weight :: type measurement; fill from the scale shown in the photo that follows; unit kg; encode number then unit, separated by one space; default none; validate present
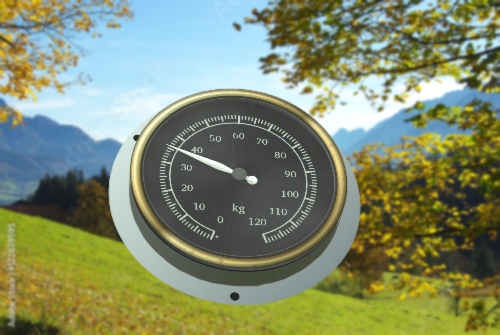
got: 35 kg
